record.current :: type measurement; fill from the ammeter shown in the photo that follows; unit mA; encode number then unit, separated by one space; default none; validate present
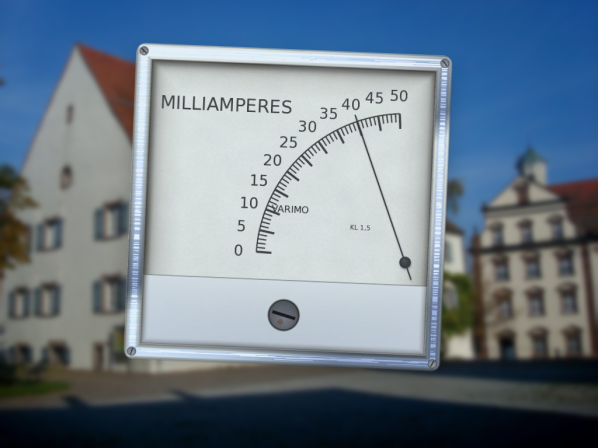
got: 40 mA
